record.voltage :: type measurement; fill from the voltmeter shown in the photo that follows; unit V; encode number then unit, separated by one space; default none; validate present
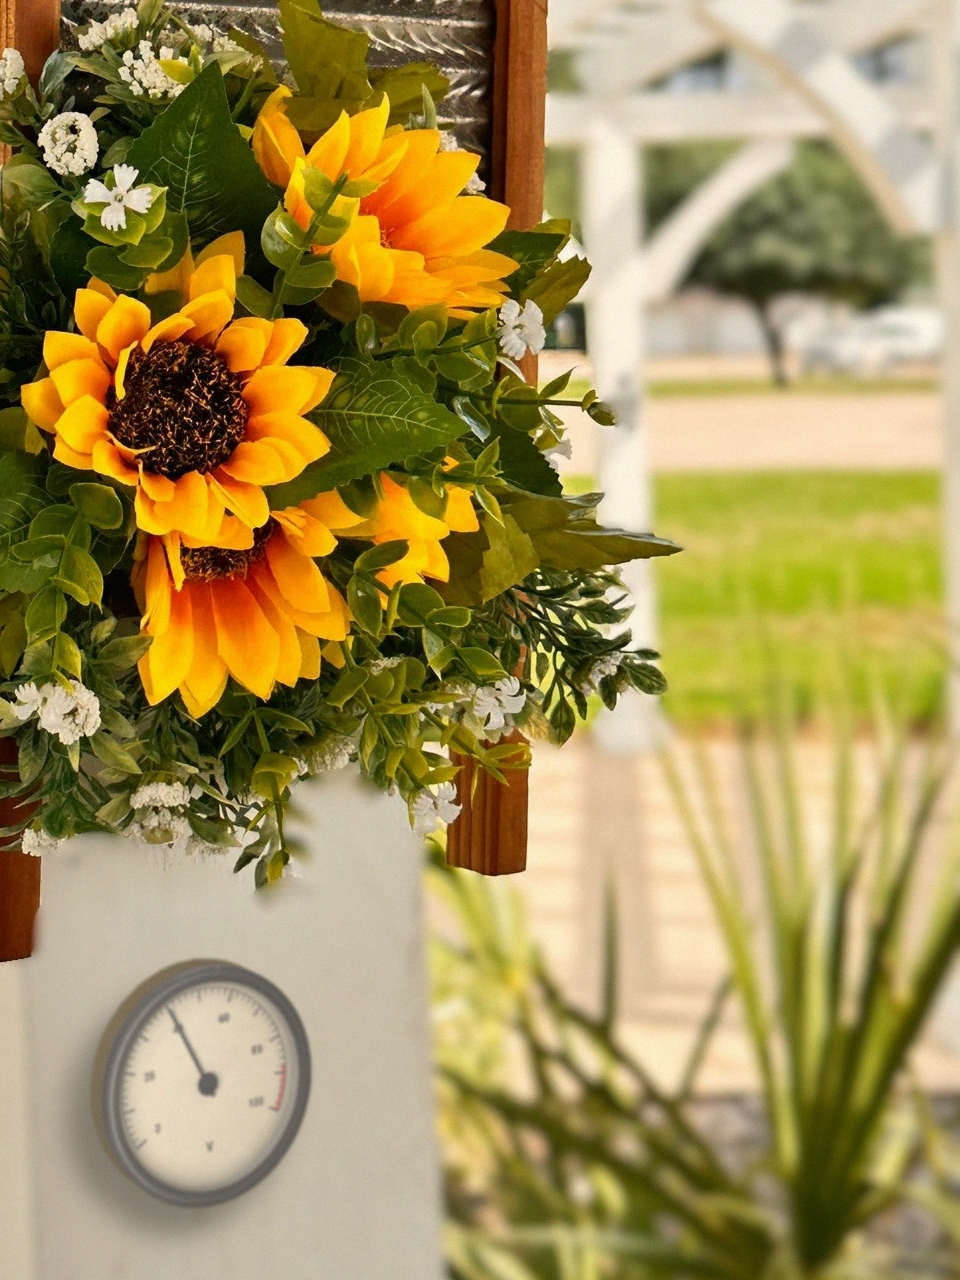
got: 40 V
